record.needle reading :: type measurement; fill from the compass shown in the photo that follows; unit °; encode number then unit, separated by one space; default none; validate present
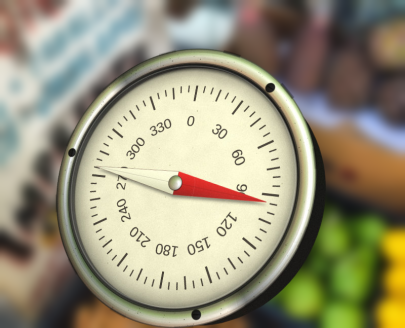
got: 95 °
